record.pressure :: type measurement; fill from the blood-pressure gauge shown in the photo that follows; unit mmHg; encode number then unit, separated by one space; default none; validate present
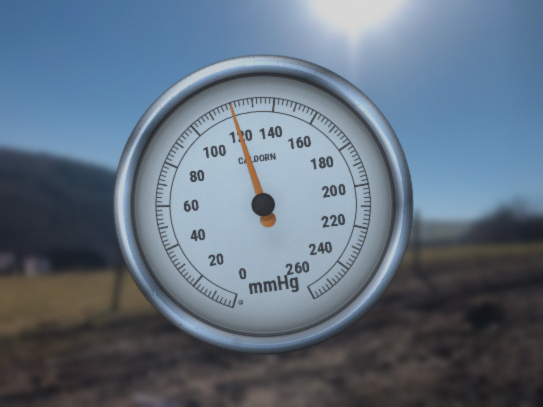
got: 120 mmHg
